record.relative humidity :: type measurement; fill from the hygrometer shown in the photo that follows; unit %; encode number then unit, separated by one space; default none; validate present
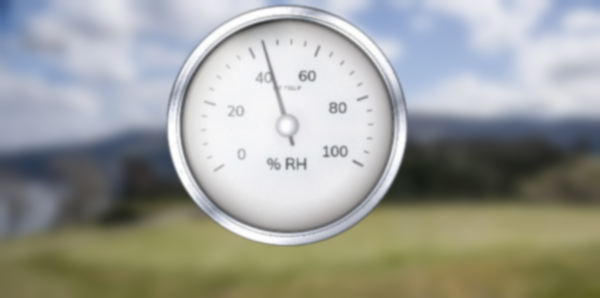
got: 44 %
